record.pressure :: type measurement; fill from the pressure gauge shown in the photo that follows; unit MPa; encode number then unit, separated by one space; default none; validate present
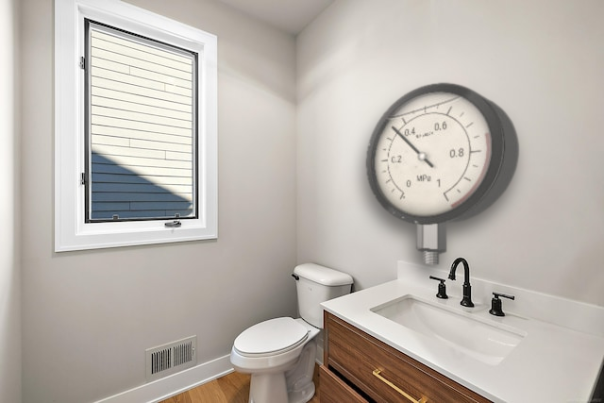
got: 0.35 MPa
